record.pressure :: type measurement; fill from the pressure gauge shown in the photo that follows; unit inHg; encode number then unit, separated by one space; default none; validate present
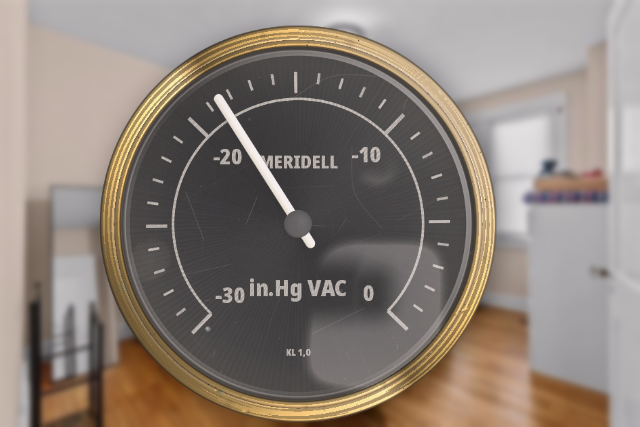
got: -18.5 inHg
